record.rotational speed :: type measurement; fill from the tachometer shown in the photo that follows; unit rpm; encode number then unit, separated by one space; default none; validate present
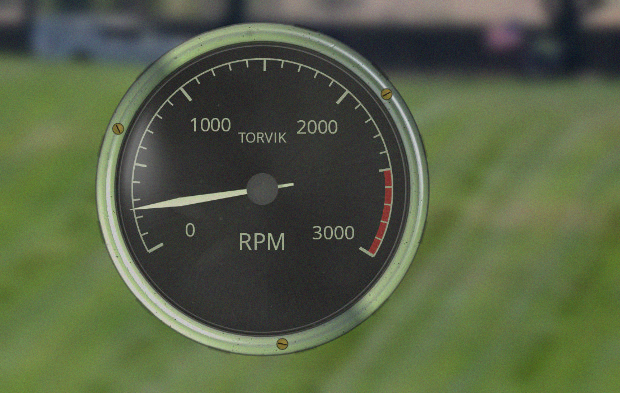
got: 250 rpm
